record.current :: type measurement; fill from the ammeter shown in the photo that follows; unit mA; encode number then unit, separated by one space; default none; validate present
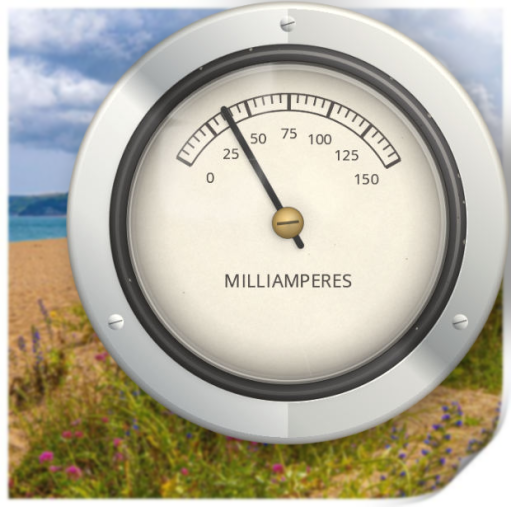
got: 37.5 mA
